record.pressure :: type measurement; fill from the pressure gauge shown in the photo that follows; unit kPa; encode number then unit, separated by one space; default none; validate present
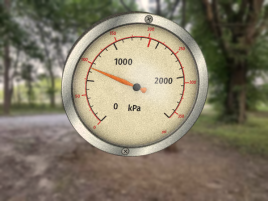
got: 650 kPa
